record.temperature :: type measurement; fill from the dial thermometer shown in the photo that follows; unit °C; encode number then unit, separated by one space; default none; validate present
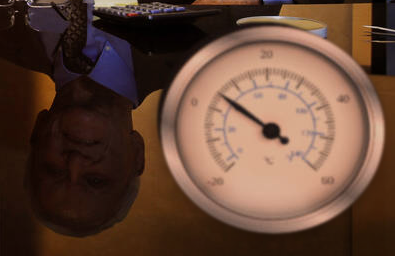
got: 5 °C
